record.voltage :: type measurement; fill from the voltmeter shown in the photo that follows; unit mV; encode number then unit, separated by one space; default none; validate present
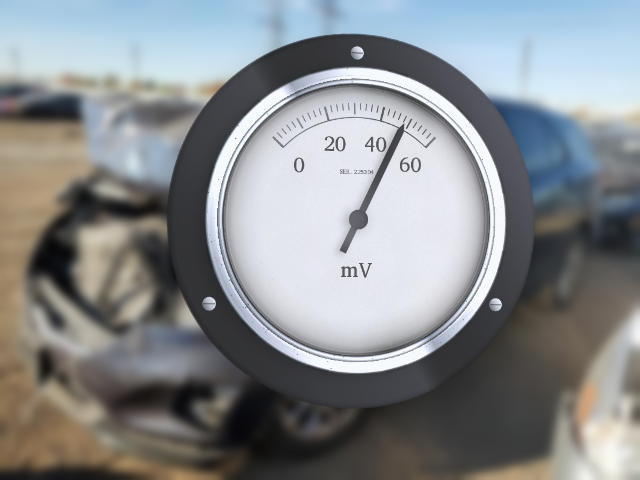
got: 48 mV
